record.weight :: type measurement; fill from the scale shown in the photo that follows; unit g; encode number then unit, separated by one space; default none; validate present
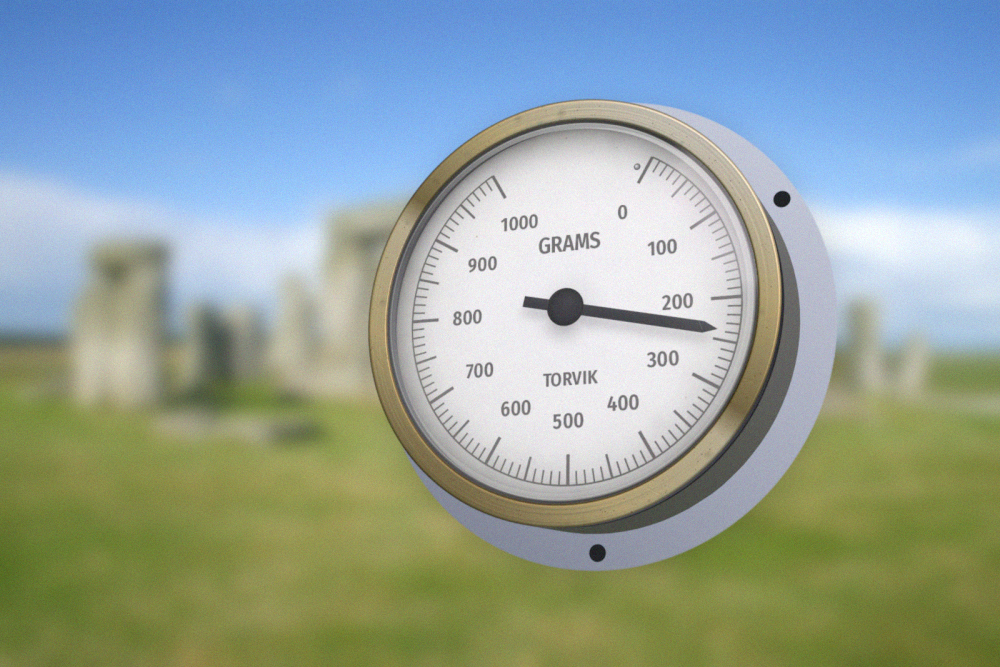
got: 240 g
